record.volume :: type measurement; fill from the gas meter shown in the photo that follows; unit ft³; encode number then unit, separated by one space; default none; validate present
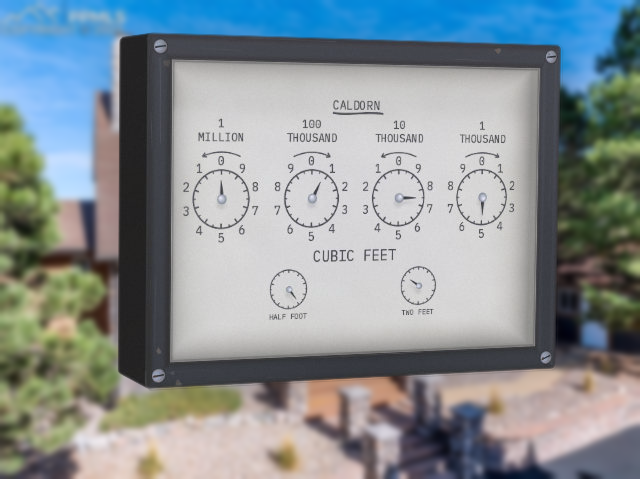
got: 7500 ft³
